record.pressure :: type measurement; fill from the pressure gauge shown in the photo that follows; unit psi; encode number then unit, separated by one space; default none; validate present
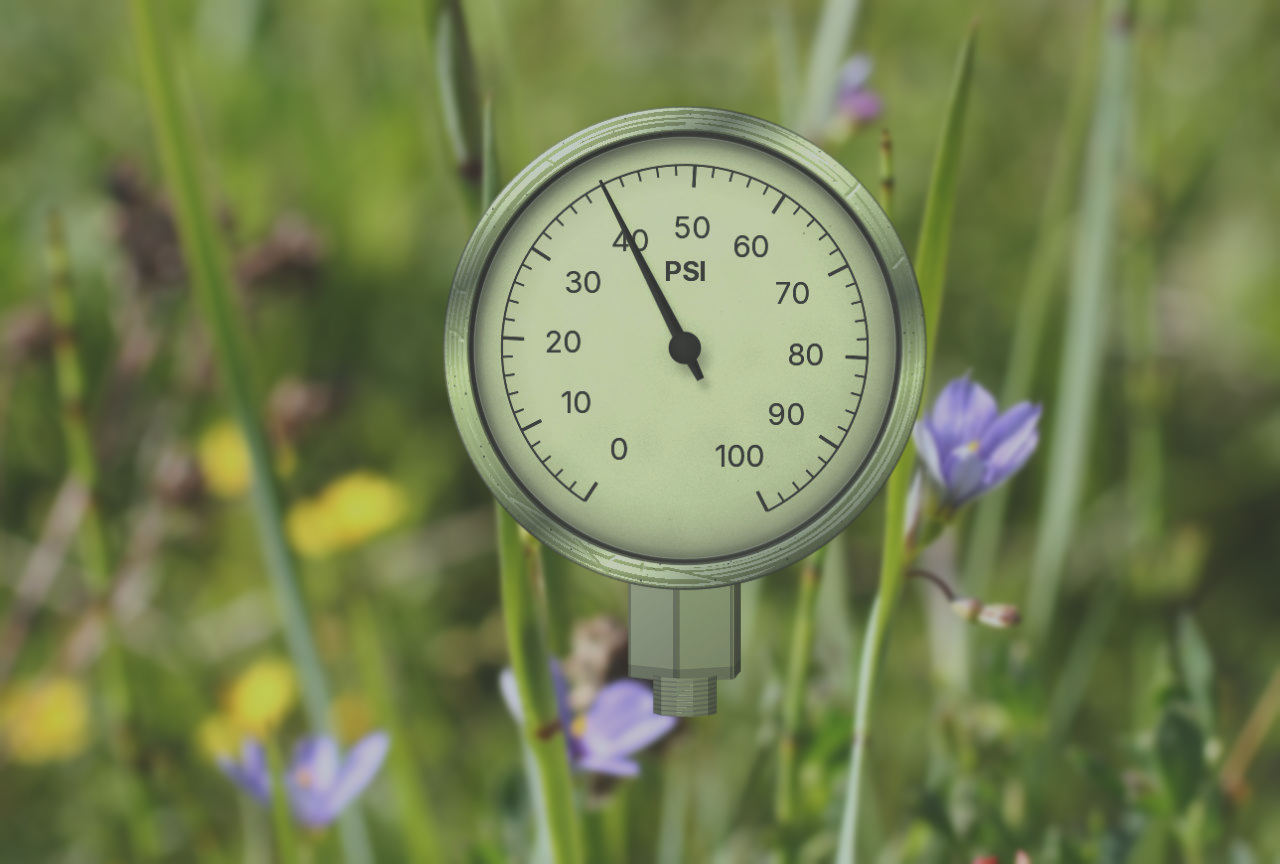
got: 40 psi
